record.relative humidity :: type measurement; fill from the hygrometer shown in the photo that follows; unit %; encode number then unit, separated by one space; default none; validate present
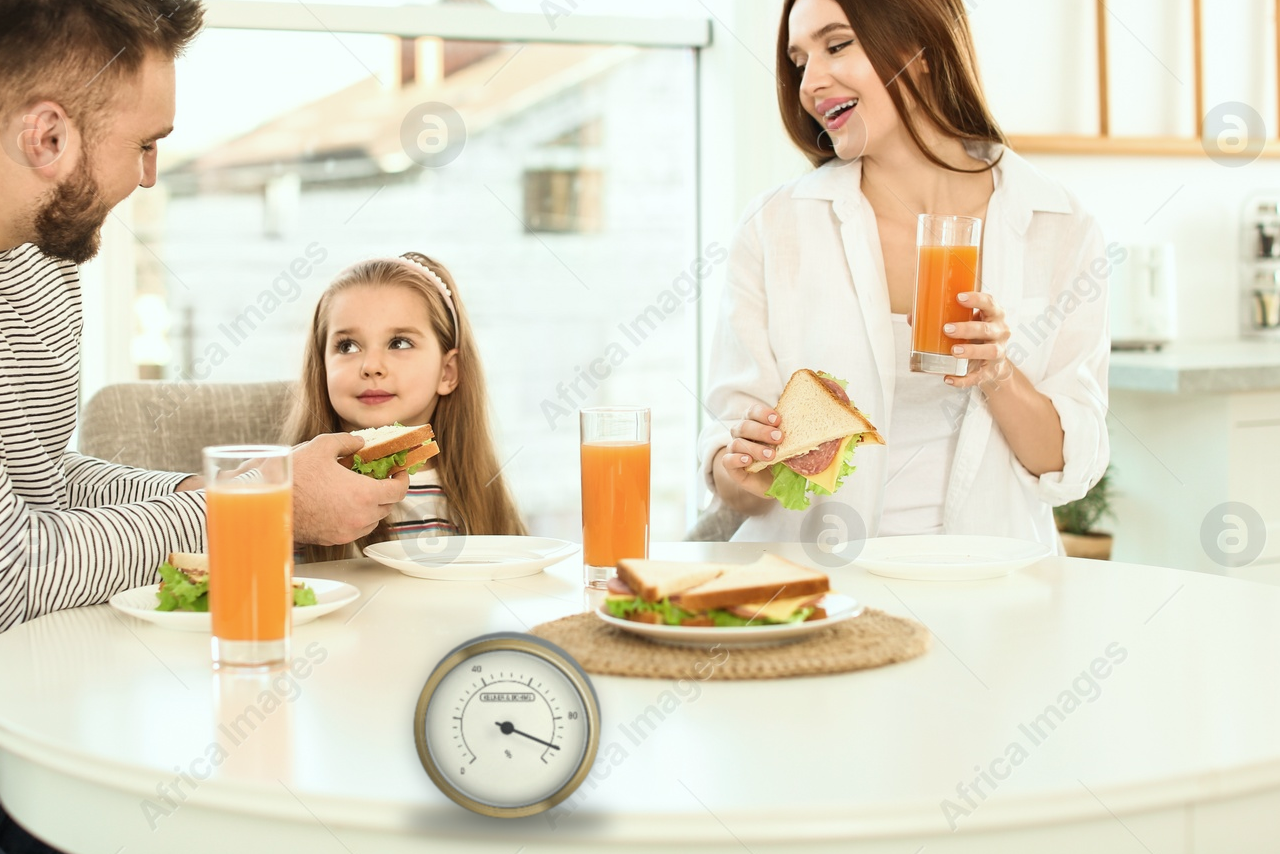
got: 92 %
